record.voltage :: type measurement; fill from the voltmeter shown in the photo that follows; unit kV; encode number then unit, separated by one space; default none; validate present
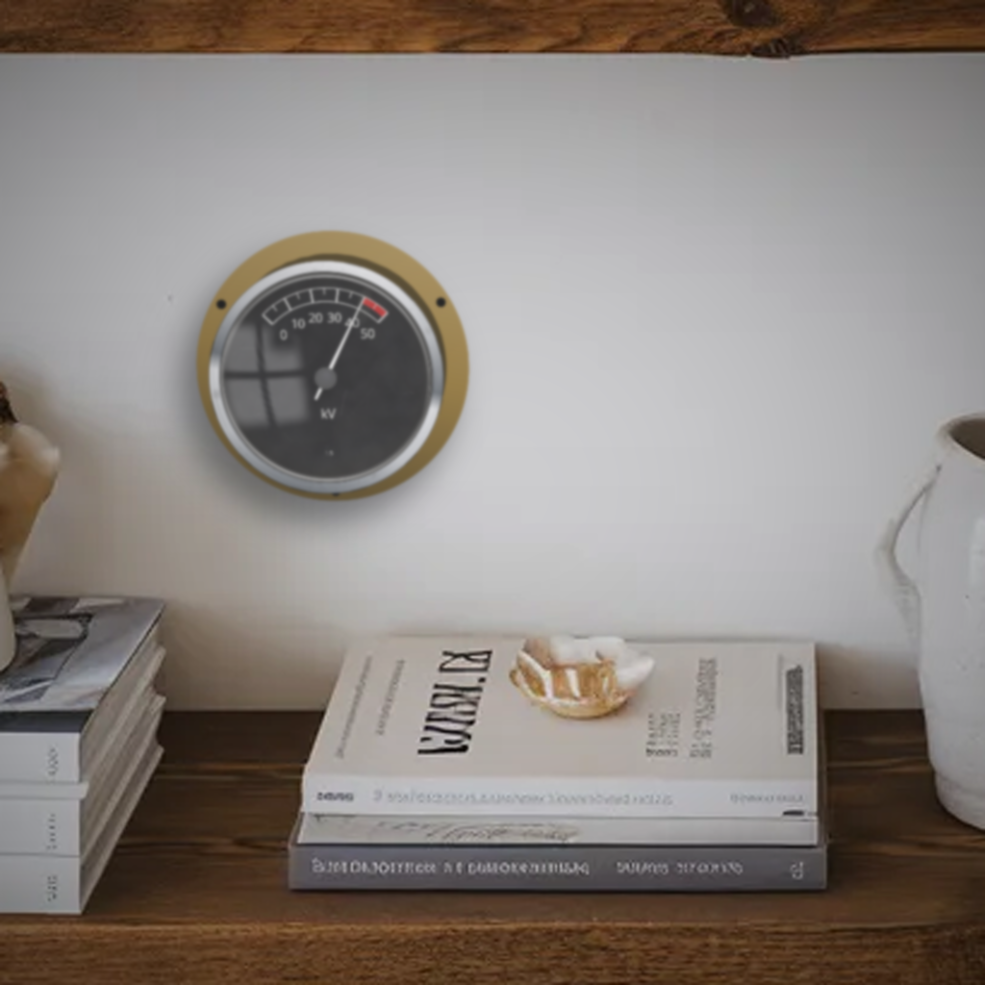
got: 40 kV
